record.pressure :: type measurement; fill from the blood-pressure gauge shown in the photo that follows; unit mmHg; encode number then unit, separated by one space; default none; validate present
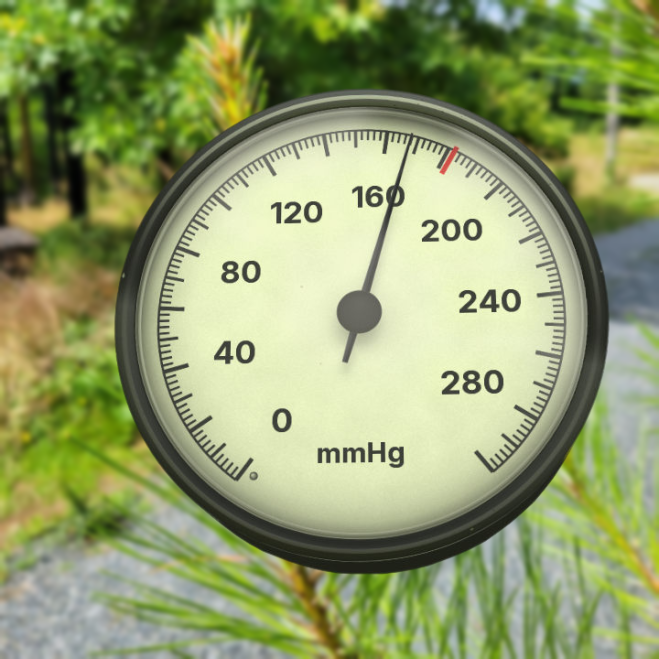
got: 168 mmHg
